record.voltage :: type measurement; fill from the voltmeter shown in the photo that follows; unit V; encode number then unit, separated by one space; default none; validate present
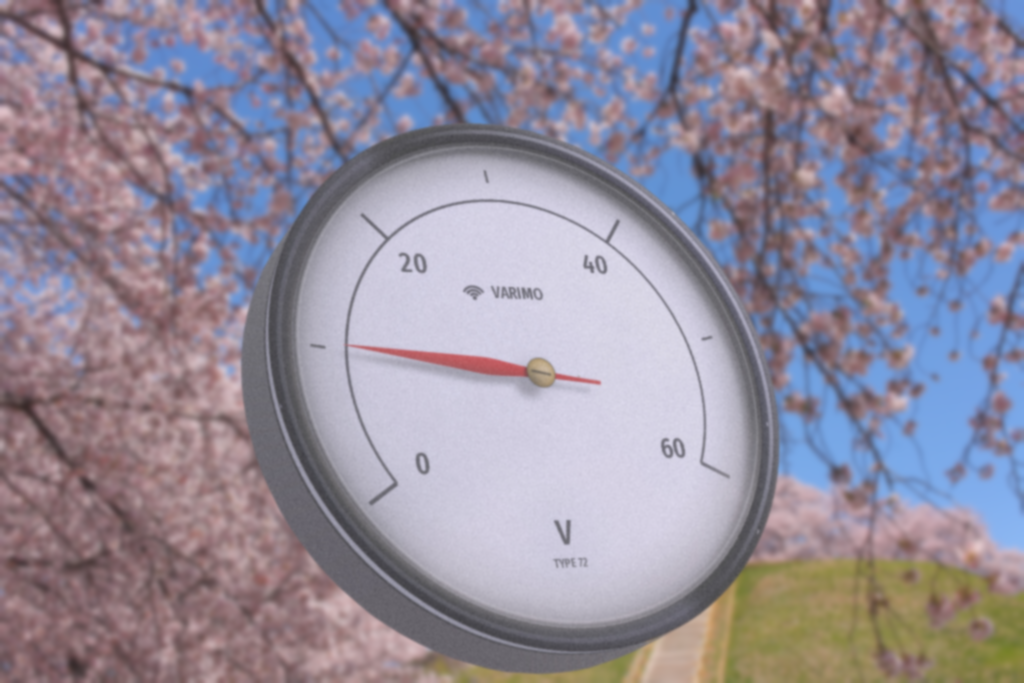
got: 10 V
